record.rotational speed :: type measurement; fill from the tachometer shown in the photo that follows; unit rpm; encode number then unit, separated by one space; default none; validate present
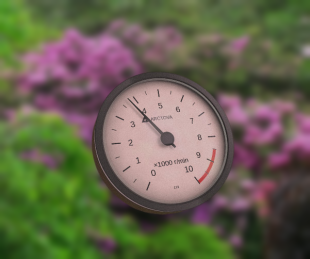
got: 3750 rpm
